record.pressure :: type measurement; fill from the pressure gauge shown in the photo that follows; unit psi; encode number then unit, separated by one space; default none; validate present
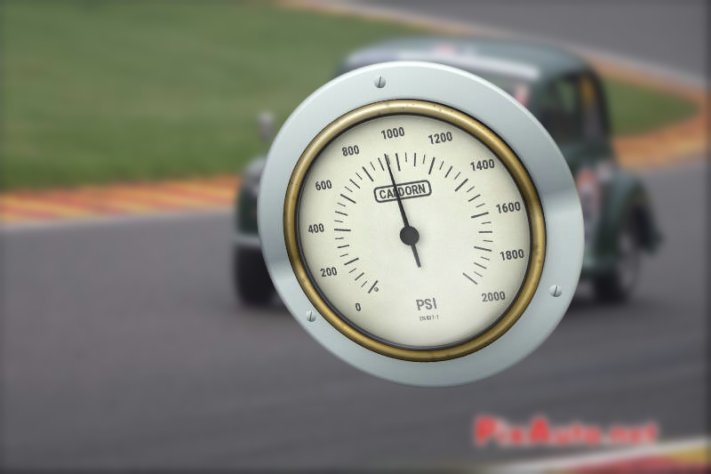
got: 950 psi
